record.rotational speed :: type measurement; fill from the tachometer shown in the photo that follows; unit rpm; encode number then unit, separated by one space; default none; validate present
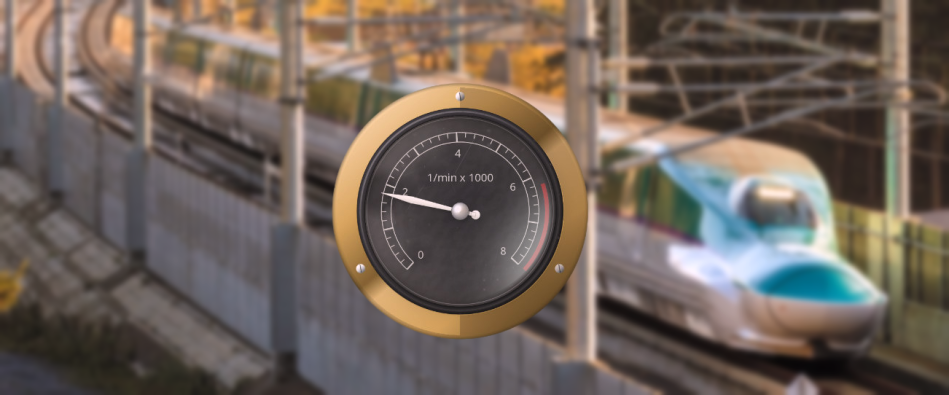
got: 1800 rpm
